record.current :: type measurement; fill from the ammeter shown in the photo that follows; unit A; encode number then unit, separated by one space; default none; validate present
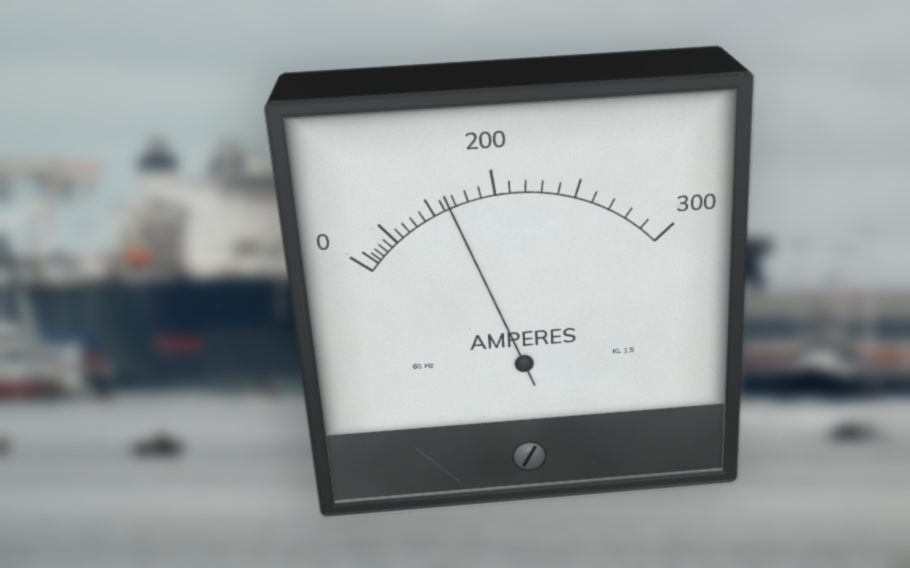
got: 165 A
